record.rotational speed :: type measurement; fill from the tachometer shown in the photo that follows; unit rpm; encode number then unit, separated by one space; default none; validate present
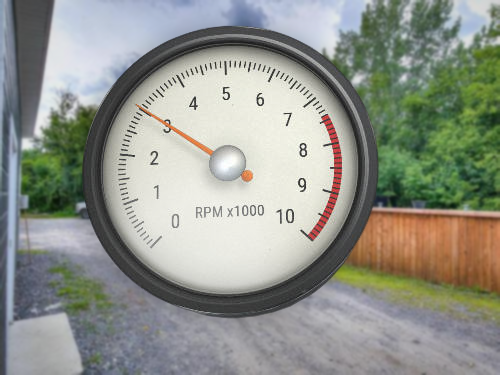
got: 3000 rpm
